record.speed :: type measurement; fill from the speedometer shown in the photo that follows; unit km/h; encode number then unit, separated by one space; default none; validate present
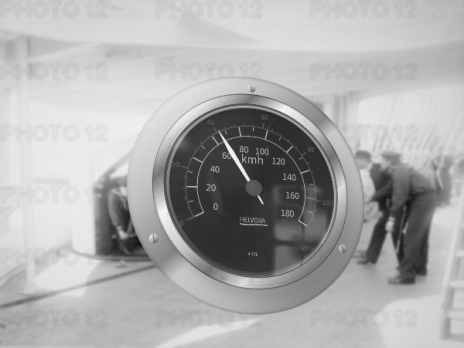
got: 65 km/h
